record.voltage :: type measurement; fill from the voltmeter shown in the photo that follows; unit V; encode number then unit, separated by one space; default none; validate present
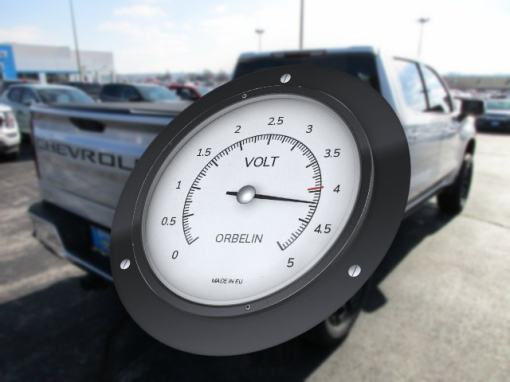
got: 4.25 V
